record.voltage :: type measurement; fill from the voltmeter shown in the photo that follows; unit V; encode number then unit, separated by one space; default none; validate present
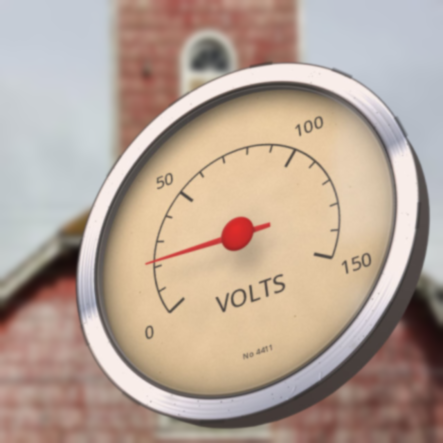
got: 20 V
